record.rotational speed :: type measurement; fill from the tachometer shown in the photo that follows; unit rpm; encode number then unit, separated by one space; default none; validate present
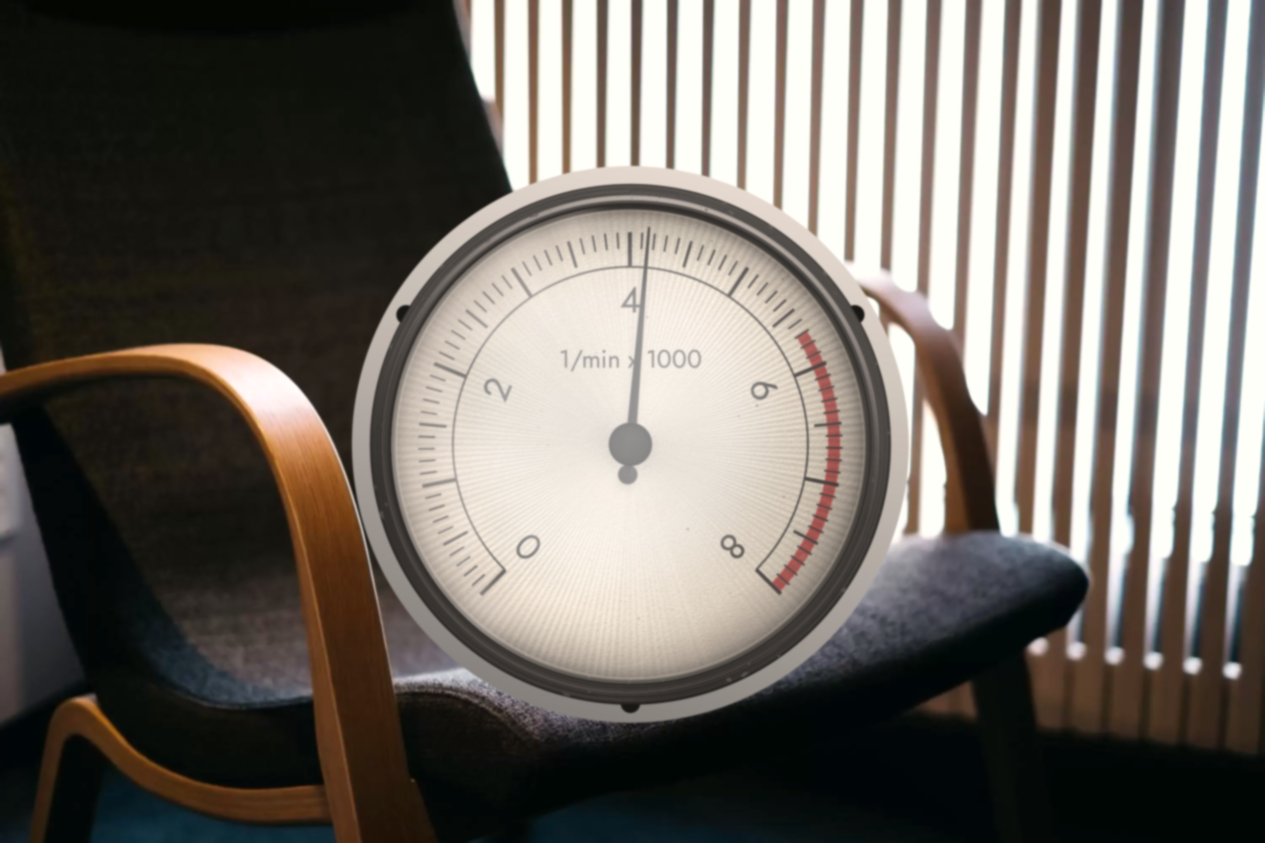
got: 4150 rpm
